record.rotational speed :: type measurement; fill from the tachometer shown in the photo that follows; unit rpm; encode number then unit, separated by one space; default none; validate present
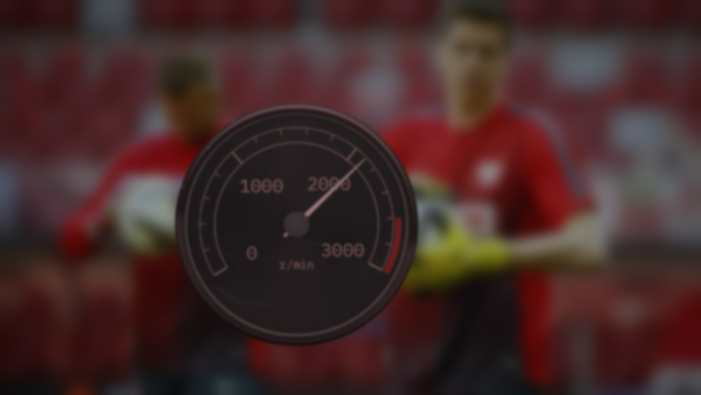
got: 2100 rpm
